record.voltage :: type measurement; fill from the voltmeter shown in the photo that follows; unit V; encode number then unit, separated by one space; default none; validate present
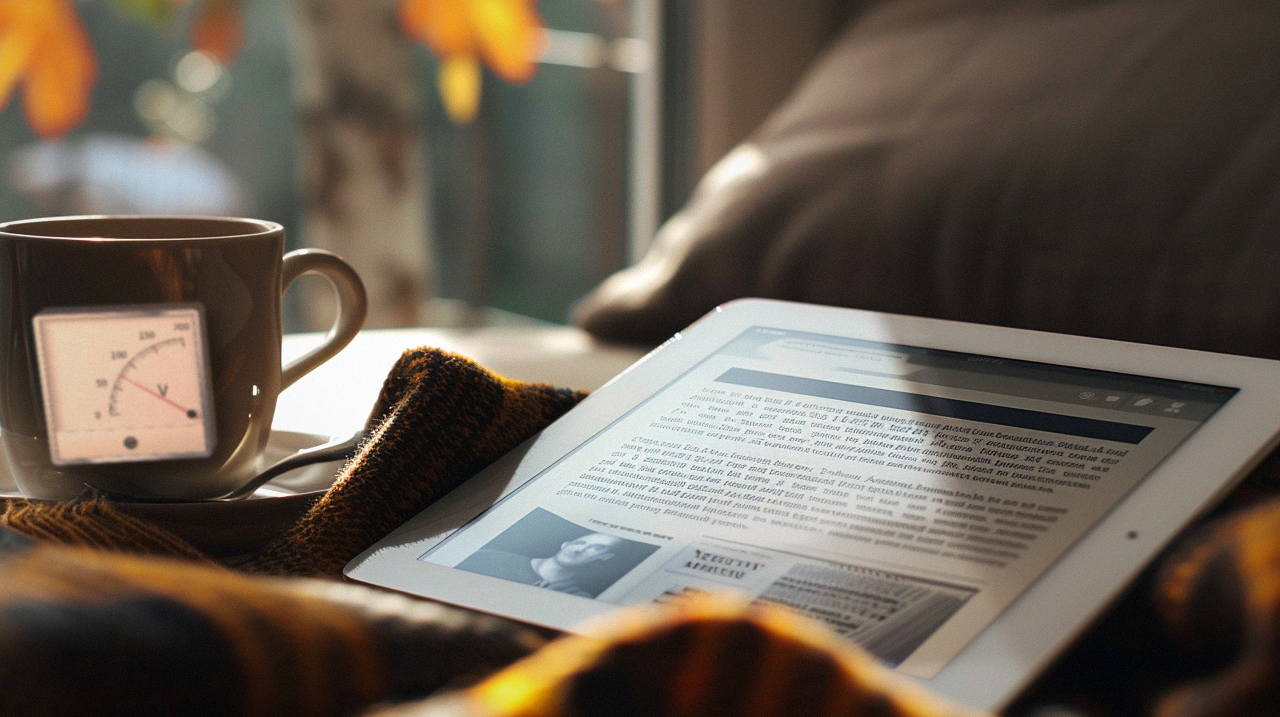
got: 75 V
